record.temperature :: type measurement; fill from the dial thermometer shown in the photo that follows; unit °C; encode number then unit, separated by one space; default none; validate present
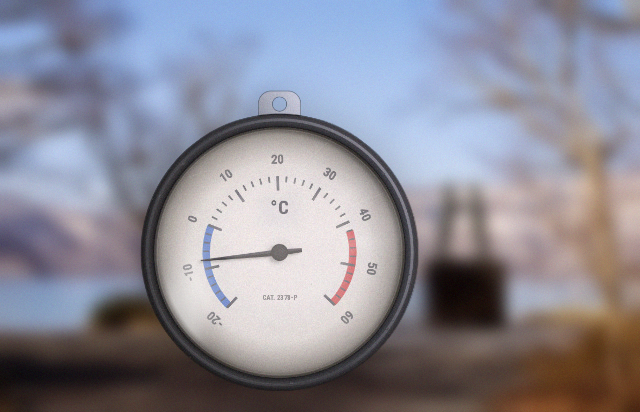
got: -8 °C
